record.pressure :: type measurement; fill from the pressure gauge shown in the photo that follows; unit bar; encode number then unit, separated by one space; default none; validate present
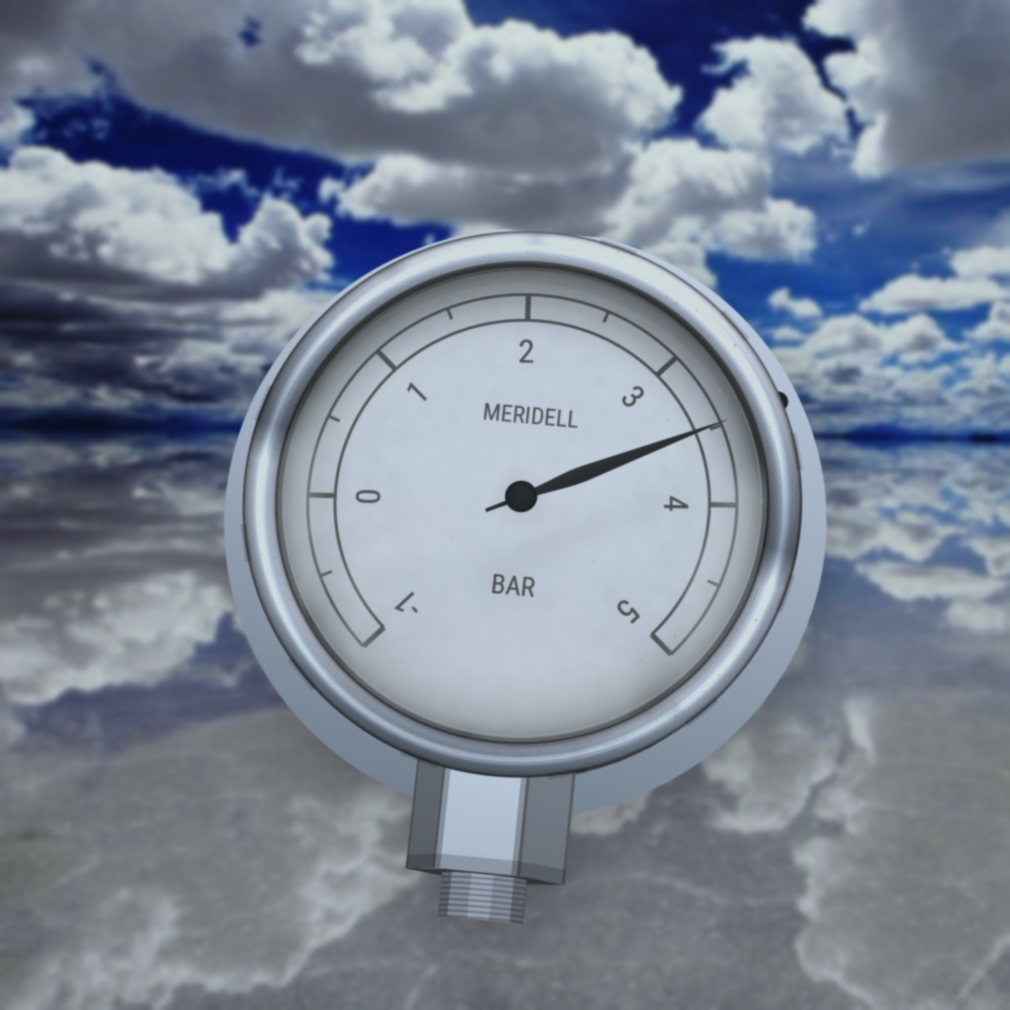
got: 3.5 bar
